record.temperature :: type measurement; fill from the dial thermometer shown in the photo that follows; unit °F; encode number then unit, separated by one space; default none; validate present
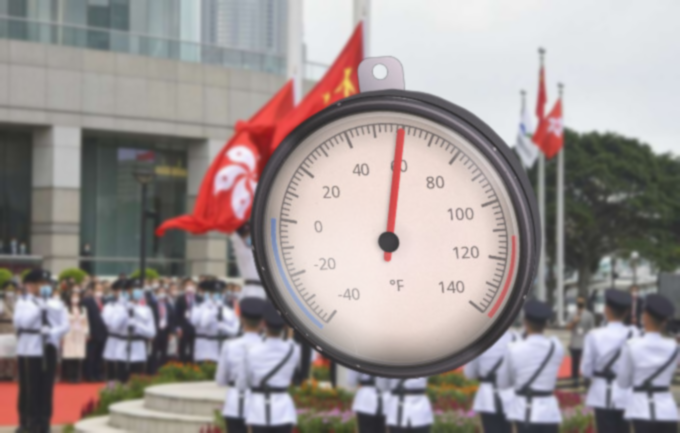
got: 60 °F
